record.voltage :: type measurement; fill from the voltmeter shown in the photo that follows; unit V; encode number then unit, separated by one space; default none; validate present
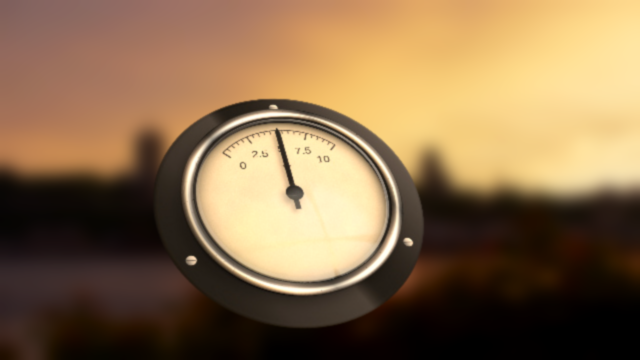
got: 5 V
